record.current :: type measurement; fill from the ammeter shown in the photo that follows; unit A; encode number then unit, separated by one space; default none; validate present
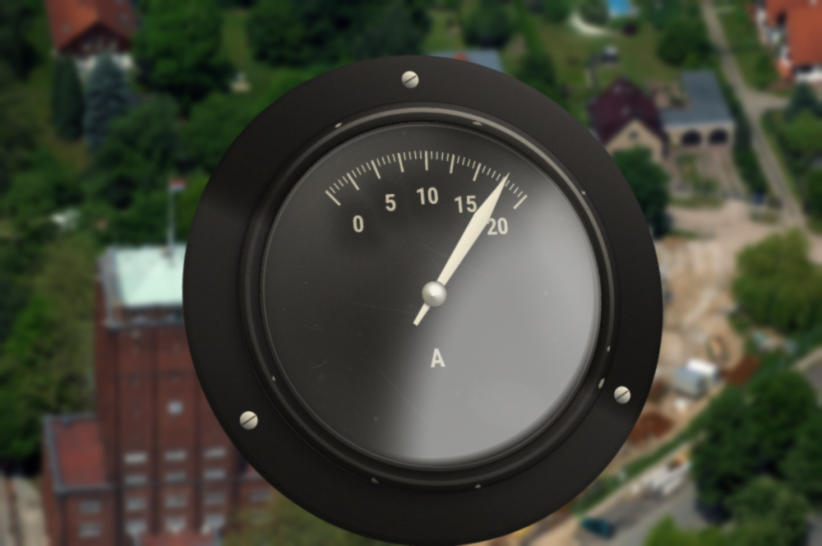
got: 17.5 A
